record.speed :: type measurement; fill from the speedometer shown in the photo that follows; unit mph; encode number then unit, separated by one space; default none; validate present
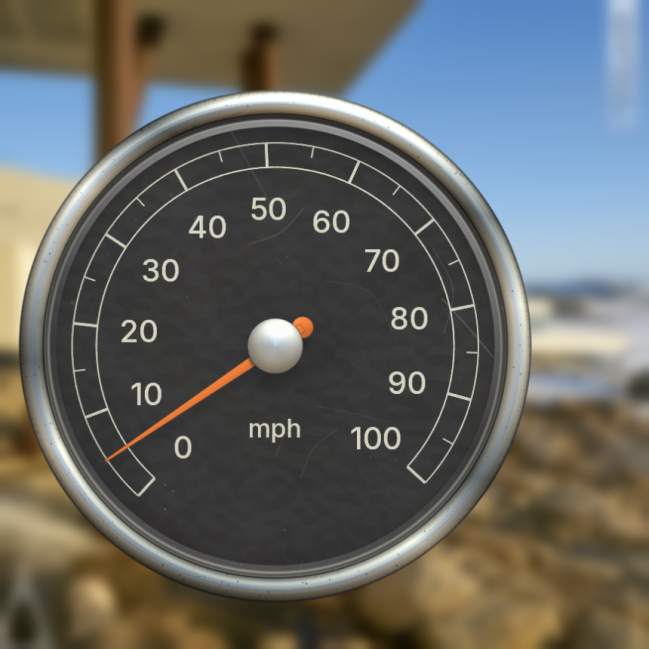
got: 5 mph
